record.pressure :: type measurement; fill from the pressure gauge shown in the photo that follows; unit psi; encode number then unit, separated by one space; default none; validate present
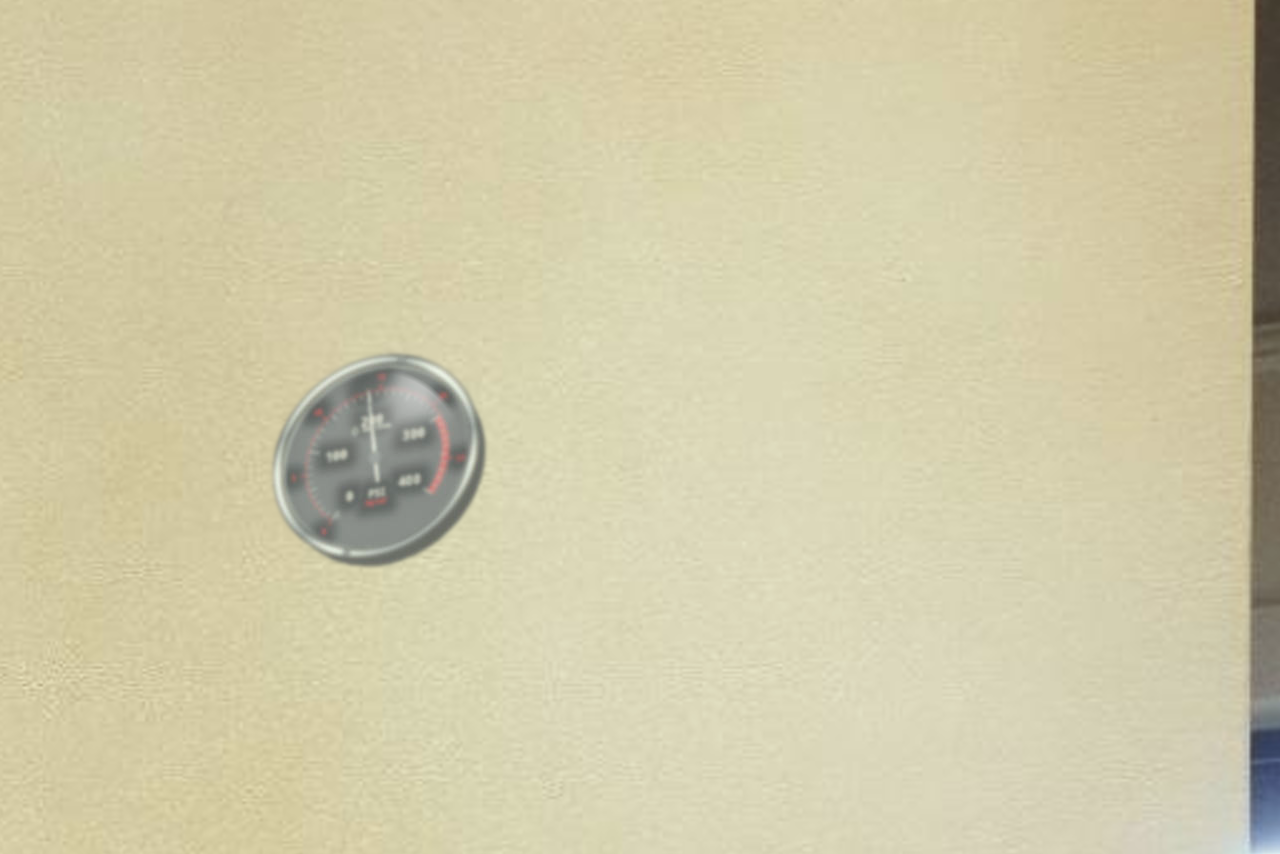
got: 200 psi
